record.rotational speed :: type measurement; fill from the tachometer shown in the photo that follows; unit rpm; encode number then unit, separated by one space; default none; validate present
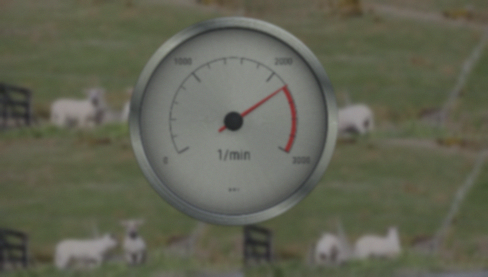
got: 2200 rpm
